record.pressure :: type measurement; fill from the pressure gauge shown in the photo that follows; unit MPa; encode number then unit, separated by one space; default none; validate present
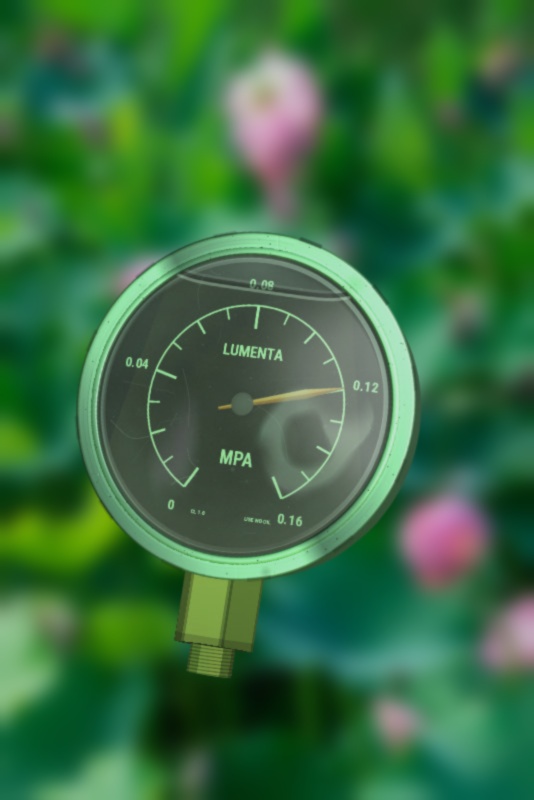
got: 0.12 MPa
